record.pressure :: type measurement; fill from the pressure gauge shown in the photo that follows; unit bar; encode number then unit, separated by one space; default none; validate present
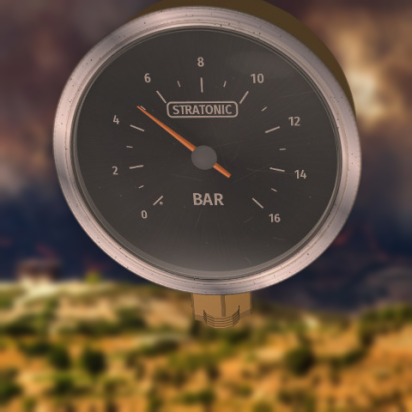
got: 5 bar
